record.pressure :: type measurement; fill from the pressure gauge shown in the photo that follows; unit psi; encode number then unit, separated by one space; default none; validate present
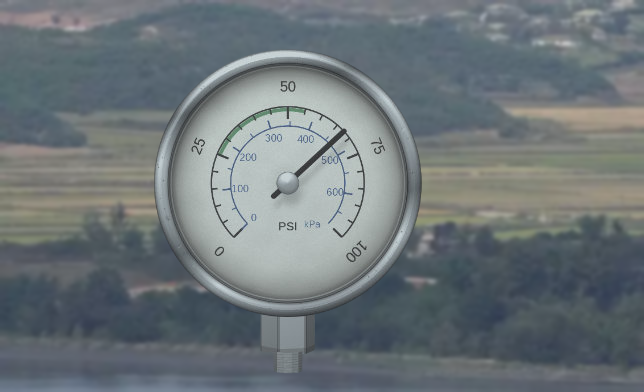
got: 67.5 psi
